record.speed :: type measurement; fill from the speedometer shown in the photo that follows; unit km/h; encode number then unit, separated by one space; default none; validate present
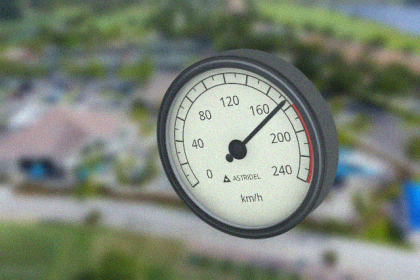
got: 175 km/h
